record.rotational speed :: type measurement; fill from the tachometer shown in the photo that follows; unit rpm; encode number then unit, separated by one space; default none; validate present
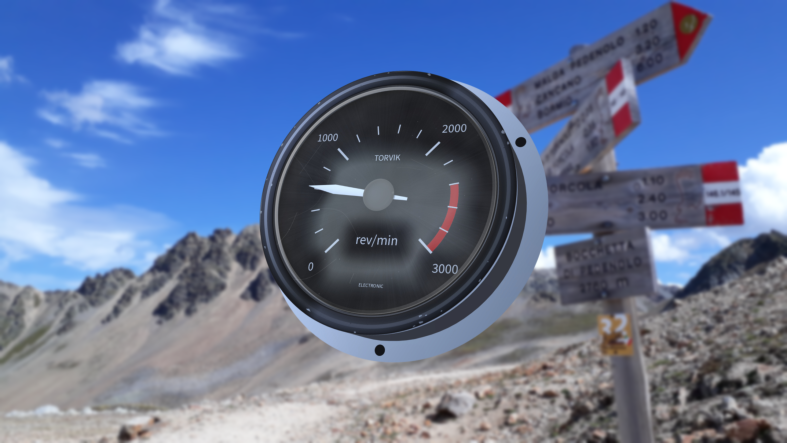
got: 600 rpm
